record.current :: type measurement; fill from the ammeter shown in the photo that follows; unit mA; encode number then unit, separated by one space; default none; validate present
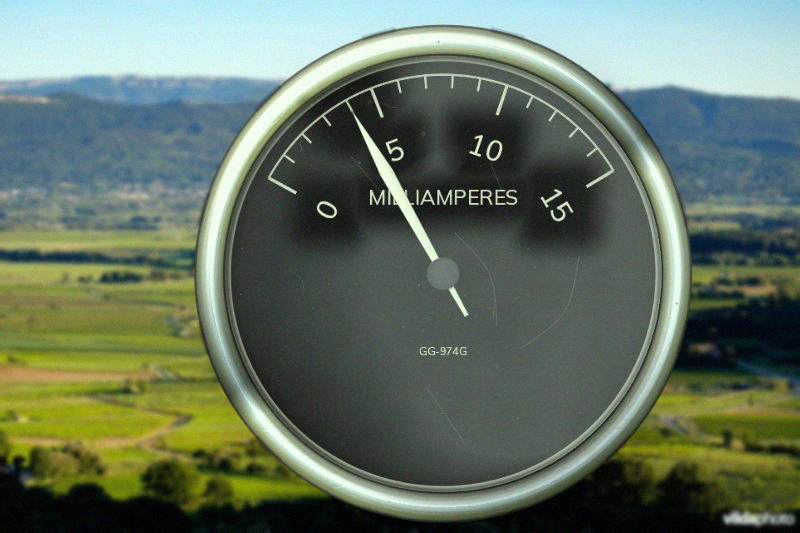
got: 4 mA
